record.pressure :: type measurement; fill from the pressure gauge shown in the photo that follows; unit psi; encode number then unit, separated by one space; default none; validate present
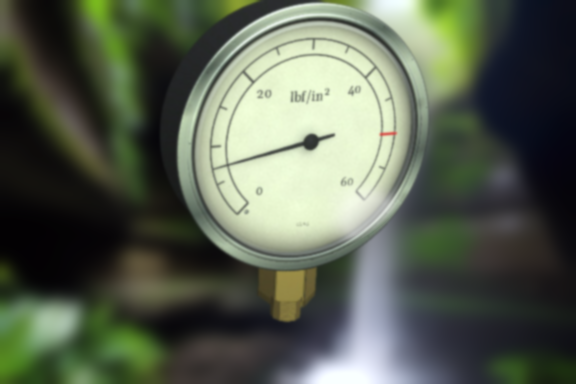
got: 7.5 psi
